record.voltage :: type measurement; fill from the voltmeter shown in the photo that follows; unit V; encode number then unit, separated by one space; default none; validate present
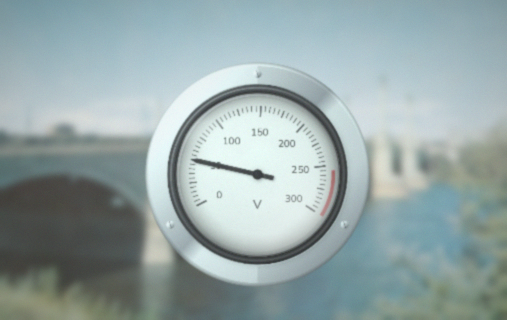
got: 50 V
